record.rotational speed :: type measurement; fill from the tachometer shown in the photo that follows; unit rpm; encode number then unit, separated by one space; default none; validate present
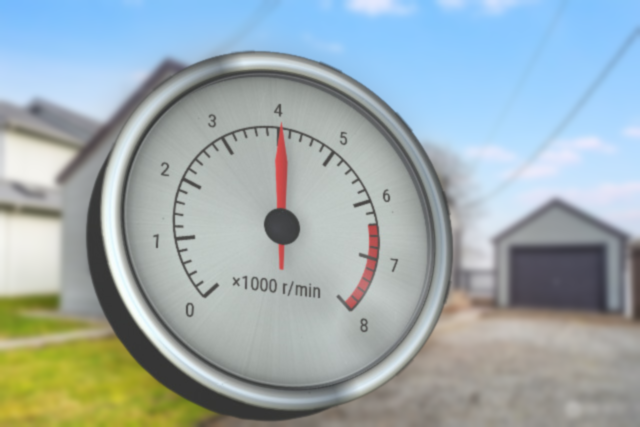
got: 4000 rpm
